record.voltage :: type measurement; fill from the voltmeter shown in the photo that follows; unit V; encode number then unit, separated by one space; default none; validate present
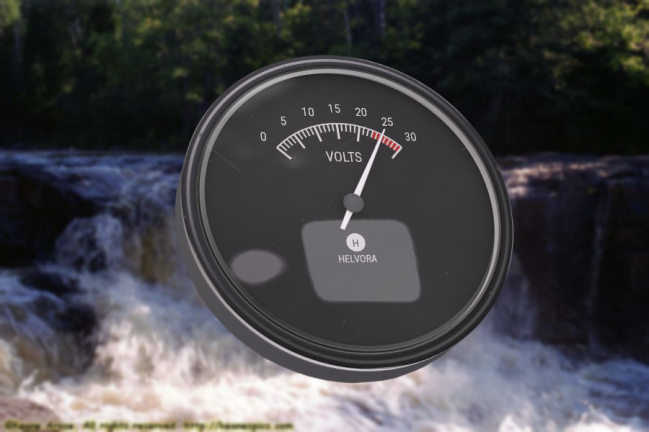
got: 25 V
